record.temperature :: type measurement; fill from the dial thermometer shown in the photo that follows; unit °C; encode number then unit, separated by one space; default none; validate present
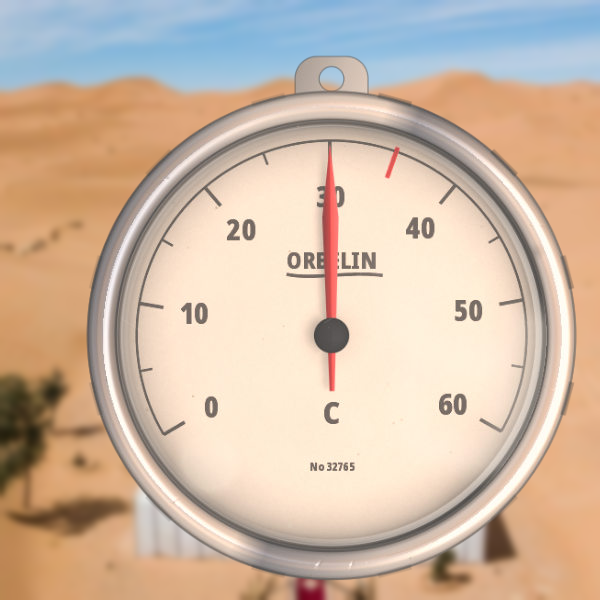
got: 30 °C
